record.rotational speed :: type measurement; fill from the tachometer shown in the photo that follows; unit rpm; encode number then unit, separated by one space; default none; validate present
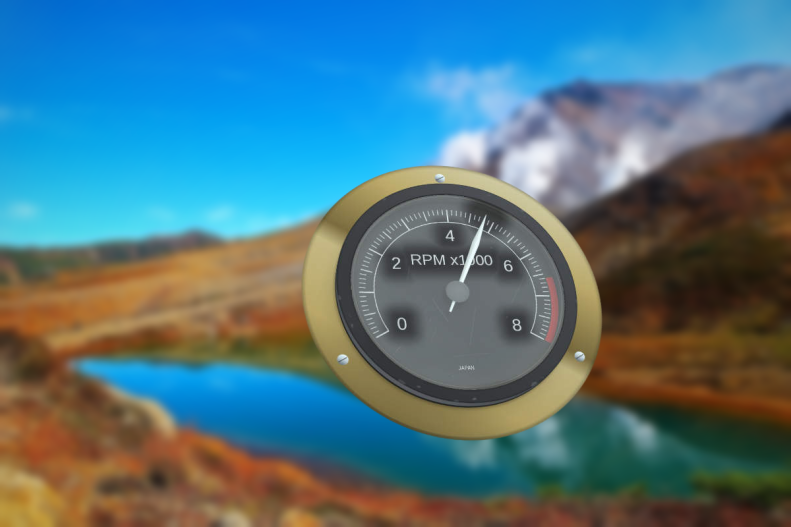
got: 4800 rpm
